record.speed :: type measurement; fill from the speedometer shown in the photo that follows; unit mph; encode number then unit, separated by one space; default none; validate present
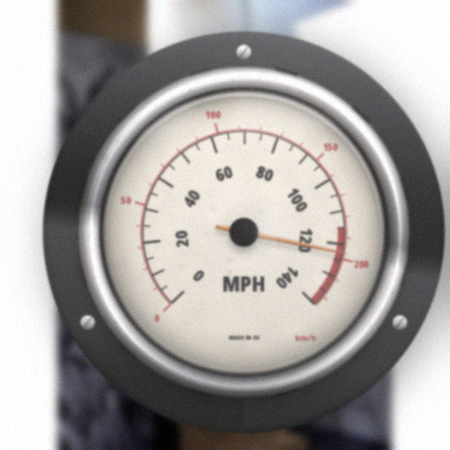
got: 122.5 mph
